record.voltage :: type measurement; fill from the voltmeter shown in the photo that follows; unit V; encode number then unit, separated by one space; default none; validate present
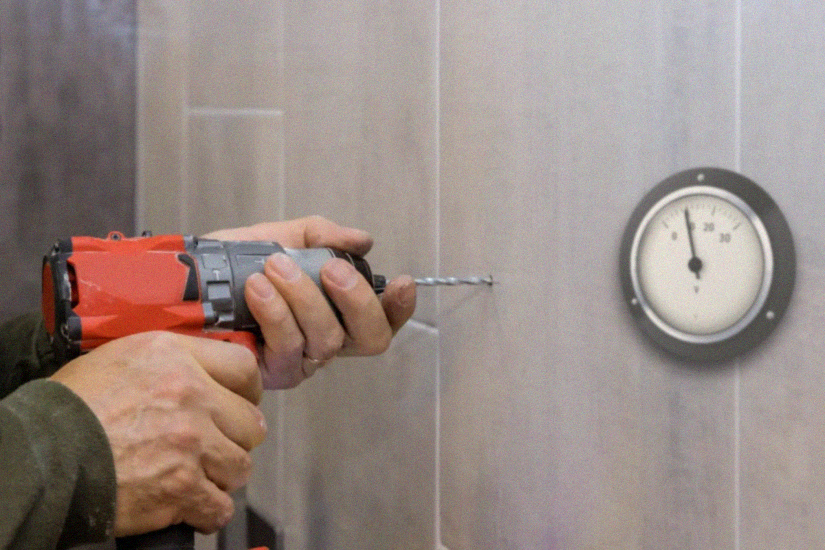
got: 10 V
